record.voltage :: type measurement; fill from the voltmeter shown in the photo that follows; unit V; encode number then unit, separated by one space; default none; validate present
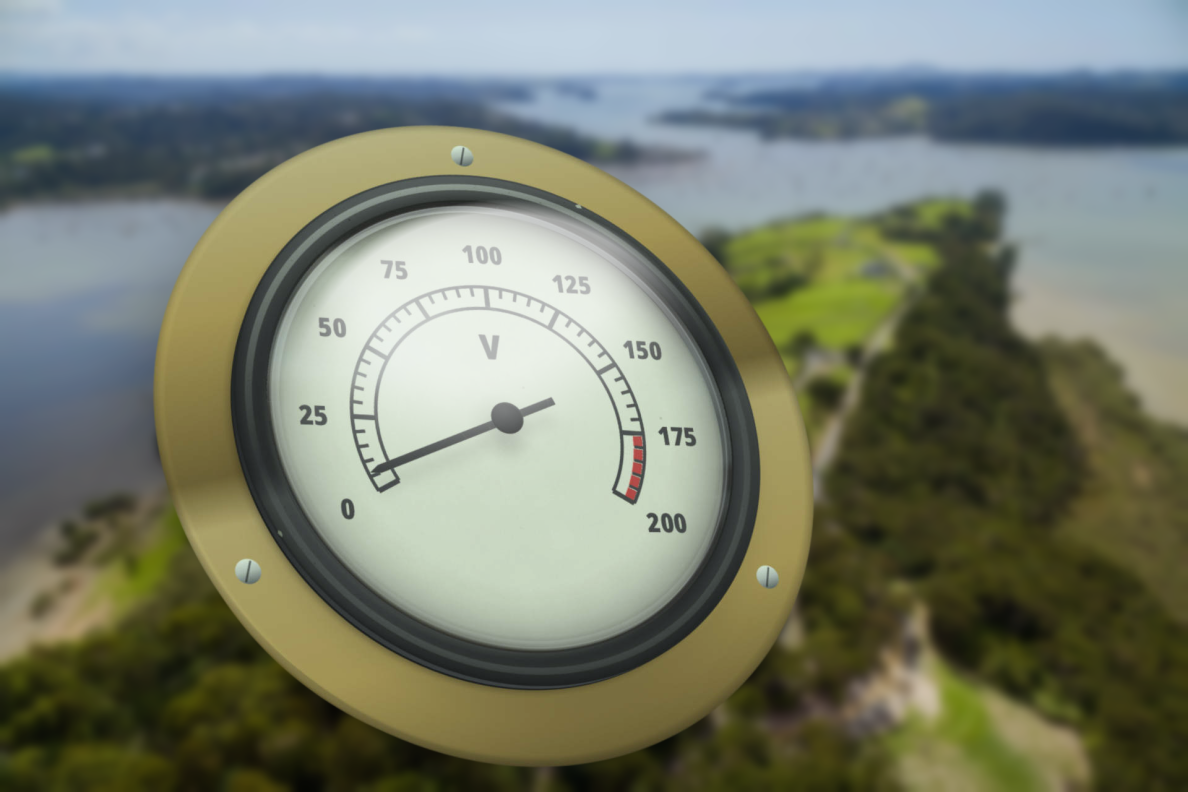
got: 5 V
